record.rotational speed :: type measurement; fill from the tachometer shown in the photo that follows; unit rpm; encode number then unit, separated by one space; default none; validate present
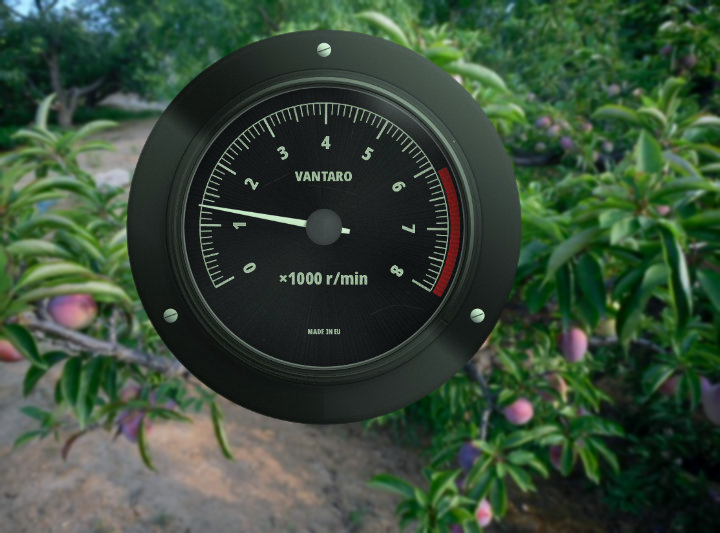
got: 1300 rpm
